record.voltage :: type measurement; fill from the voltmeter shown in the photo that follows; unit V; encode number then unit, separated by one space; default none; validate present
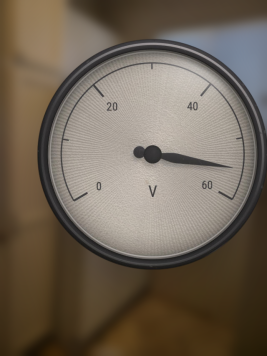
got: 55 V
